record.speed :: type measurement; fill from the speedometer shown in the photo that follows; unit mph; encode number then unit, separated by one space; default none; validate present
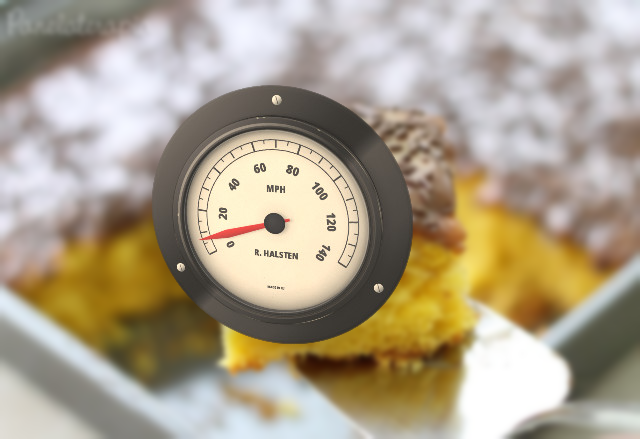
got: 7.5 mph
